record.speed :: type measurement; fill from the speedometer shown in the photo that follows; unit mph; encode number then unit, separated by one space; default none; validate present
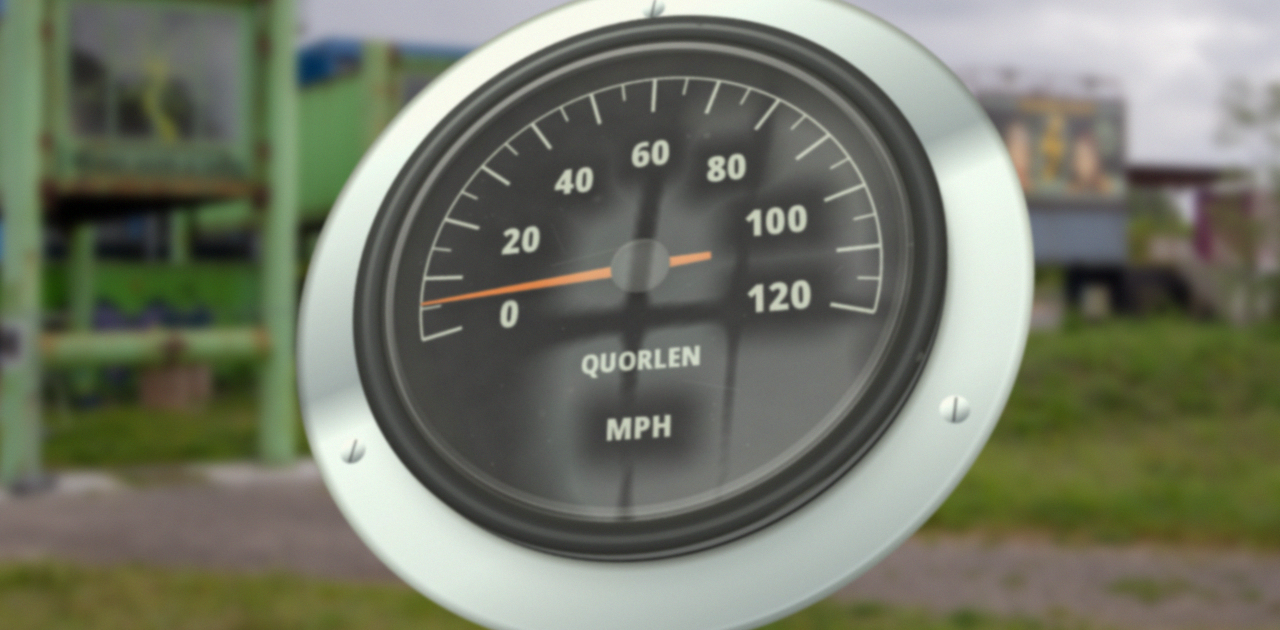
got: 5 mph
